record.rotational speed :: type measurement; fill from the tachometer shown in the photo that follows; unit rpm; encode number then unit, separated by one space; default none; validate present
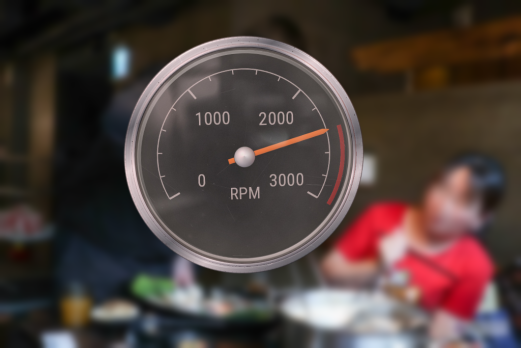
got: 2400 rpm
